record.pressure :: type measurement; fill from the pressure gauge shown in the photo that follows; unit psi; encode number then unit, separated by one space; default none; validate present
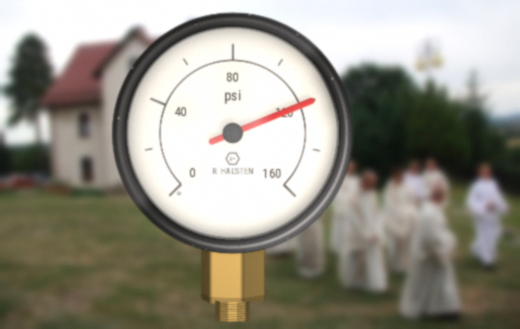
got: 120 psi
